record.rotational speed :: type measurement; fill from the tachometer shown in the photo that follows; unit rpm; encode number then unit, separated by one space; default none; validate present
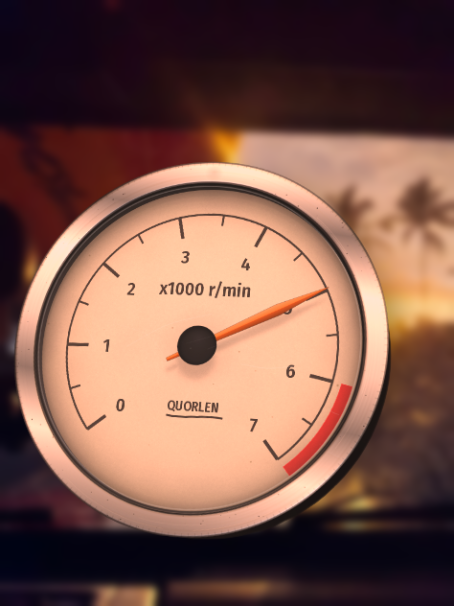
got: 5000 rpm
